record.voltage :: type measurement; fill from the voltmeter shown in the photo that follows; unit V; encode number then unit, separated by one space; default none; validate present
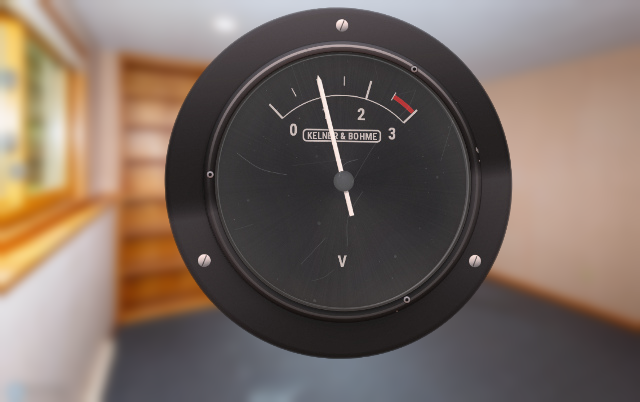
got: 1 V
